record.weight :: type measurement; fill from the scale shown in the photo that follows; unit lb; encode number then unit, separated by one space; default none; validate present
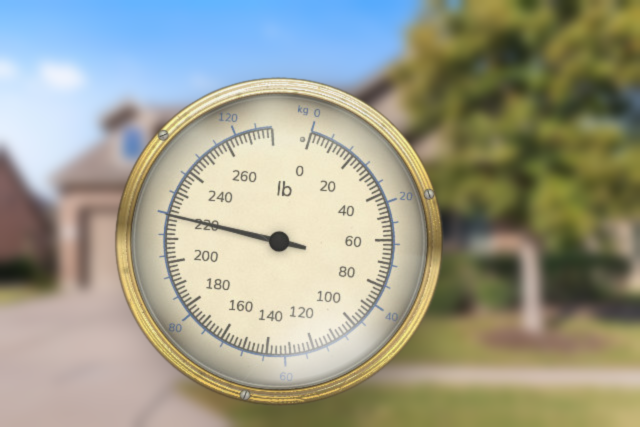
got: 220 lb
